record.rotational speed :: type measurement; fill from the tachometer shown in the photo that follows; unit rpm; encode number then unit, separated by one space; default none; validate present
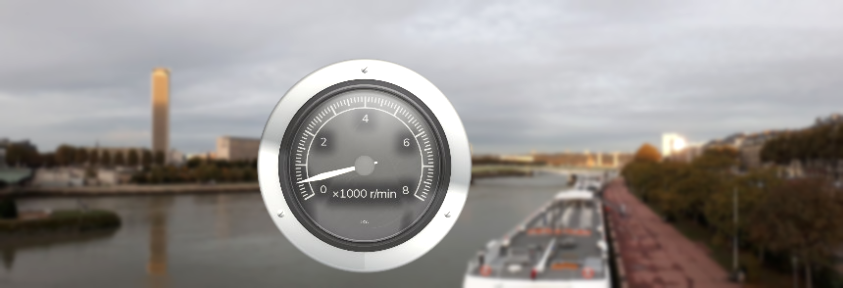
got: 500 rpm
